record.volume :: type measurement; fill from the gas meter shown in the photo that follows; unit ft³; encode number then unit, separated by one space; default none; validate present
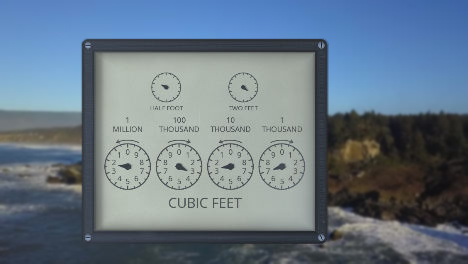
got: 232700 ft³
